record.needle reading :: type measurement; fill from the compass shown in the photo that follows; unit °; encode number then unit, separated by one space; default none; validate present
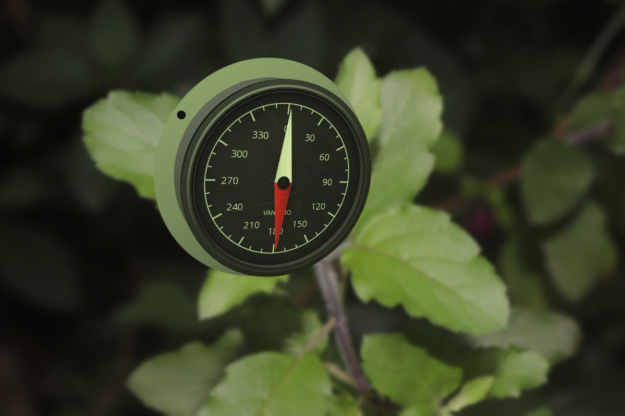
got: 180 °
